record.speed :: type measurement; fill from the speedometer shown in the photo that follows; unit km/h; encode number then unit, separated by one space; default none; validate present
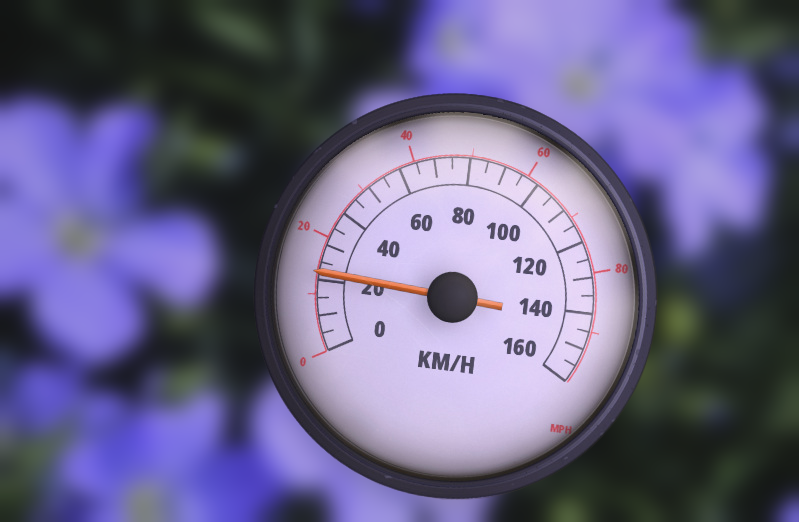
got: 22.5 km/h
